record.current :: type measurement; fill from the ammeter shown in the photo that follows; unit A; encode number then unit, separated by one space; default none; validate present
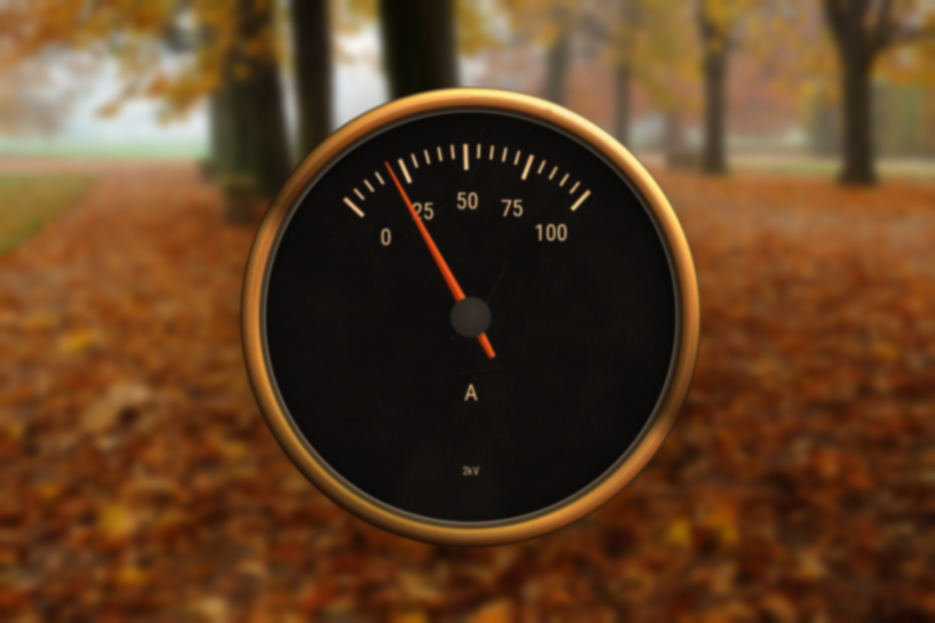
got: 20 A
